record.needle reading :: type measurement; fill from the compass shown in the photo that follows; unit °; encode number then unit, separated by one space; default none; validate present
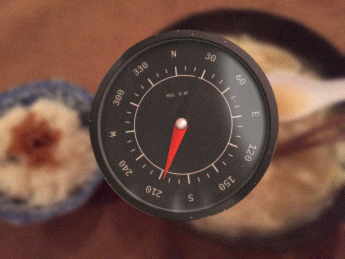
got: 205 °
